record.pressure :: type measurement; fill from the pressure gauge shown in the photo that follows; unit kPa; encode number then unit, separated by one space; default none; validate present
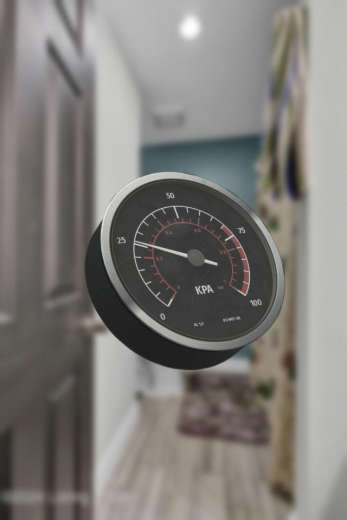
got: 25 kPa
